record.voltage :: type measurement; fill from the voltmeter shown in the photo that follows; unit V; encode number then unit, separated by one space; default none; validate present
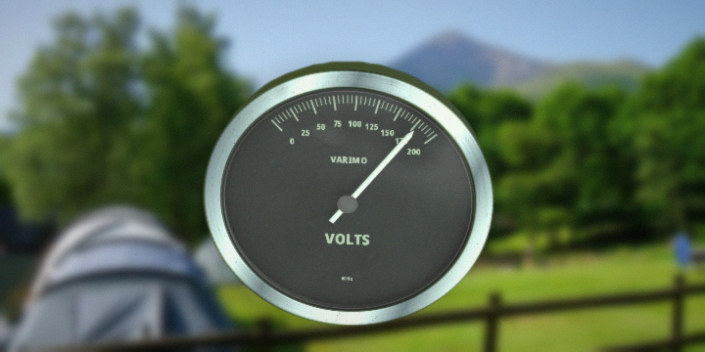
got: 175 V
